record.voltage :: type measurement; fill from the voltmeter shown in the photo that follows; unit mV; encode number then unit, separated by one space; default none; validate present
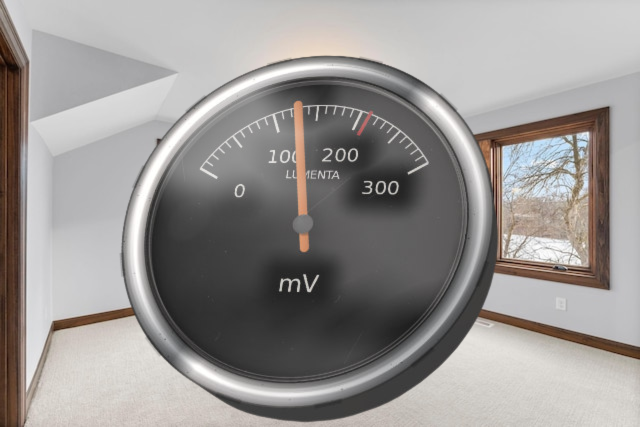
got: 130 mV
